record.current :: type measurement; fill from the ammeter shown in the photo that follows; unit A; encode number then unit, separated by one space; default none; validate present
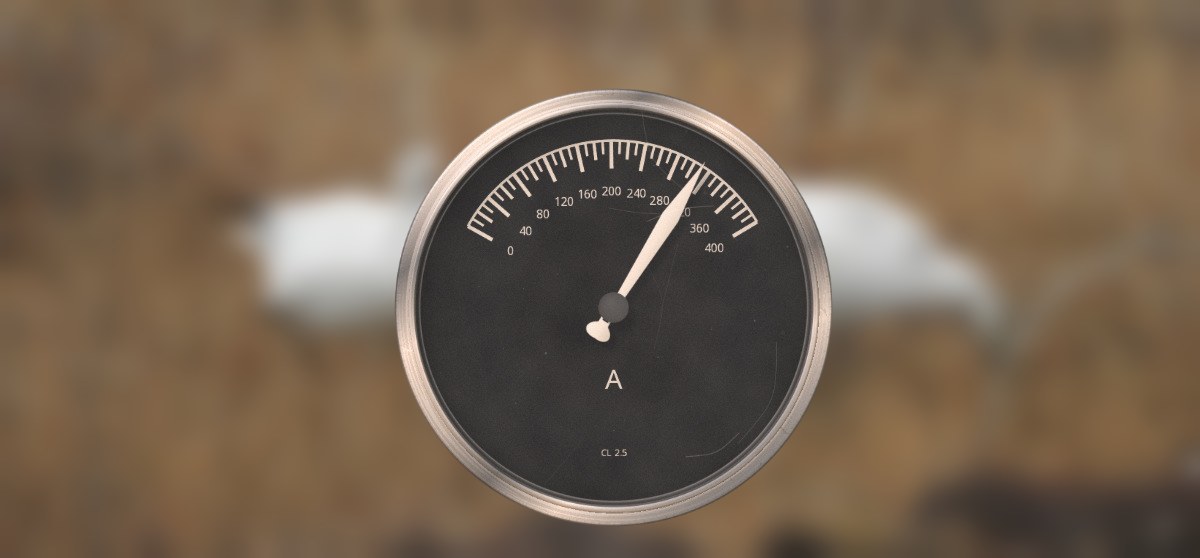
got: 310 A
